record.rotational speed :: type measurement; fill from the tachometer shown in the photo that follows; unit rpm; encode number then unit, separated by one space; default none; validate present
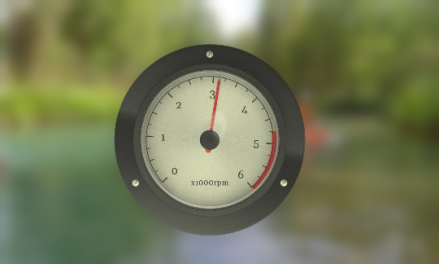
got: 3125 rpm
